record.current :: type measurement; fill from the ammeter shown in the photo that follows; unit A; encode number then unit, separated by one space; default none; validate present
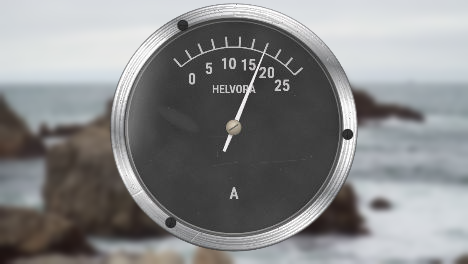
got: 17.5 A
